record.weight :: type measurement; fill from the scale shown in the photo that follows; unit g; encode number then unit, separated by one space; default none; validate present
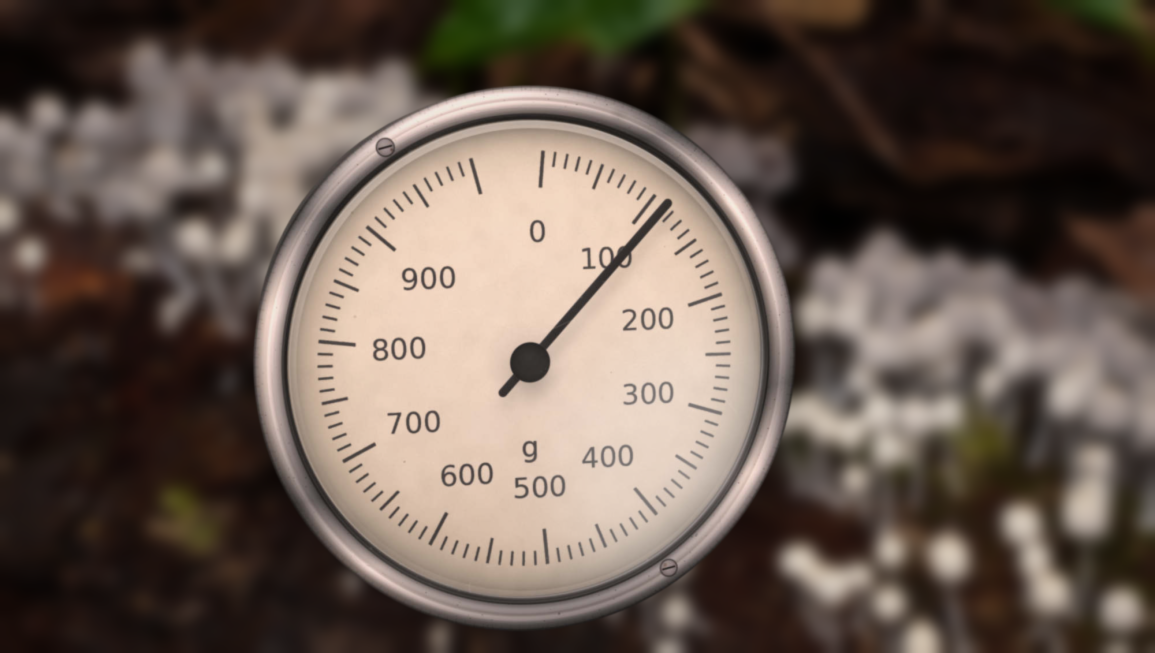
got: 110 g
